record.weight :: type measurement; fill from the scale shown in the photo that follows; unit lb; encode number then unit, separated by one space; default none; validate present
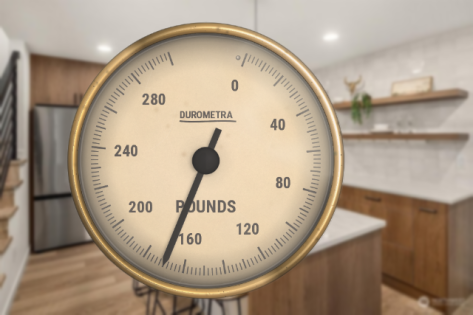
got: 170 lb
